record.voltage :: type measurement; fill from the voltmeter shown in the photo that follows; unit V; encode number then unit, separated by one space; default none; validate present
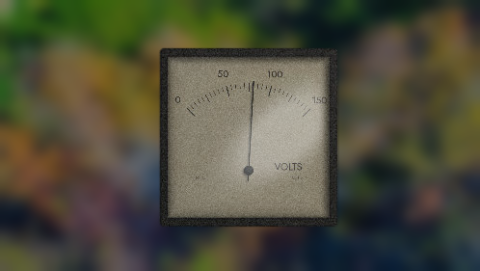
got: 80 V
